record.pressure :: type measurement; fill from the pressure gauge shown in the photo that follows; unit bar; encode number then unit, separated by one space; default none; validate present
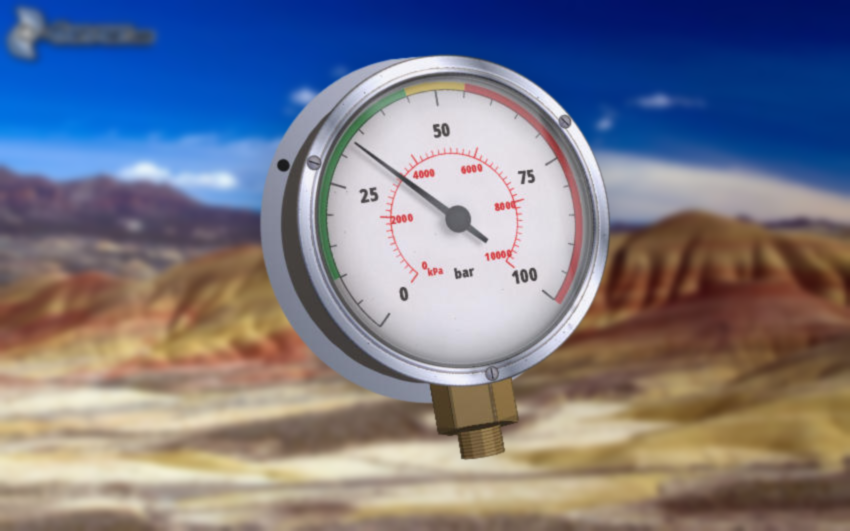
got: 32.5 bar
